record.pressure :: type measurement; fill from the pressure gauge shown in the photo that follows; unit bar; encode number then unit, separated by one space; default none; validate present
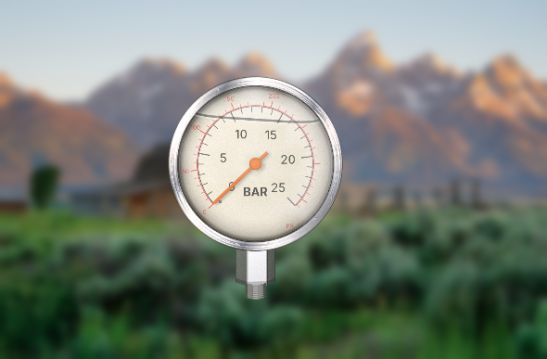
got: 0 bar
